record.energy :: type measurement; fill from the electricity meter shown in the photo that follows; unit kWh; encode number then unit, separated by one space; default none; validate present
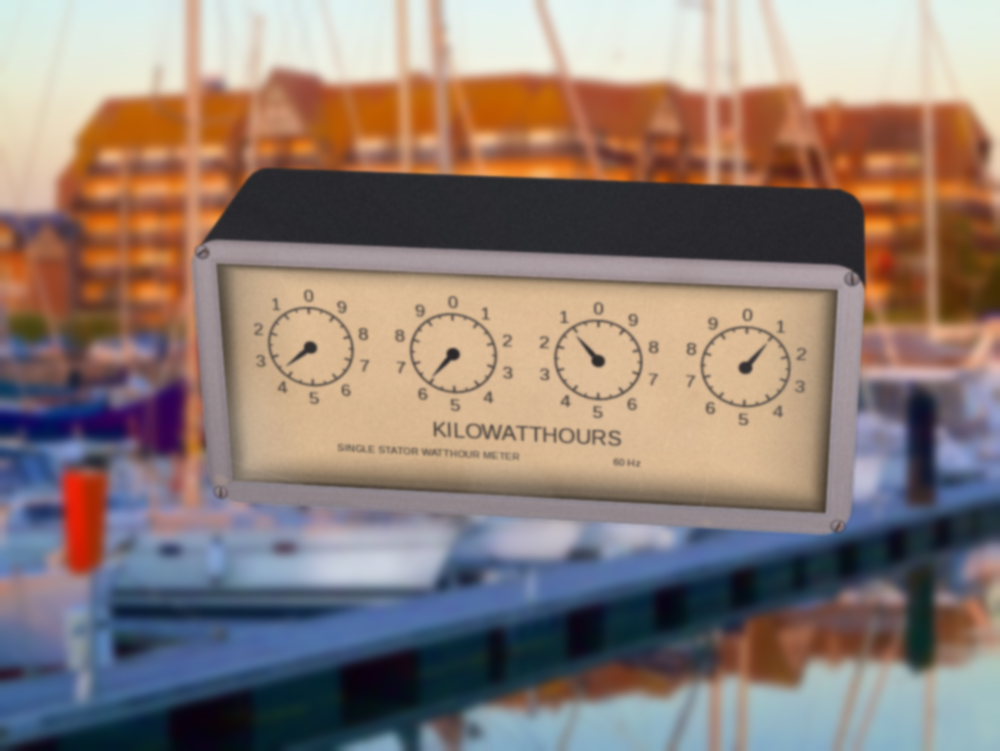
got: 3611 kWh
